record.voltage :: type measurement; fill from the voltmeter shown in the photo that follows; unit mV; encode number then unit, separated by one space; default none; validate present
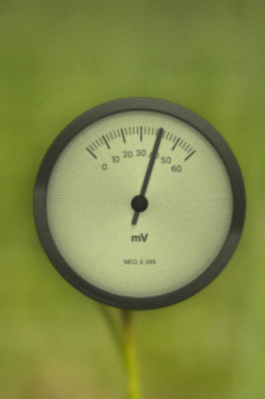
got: 40 mV
